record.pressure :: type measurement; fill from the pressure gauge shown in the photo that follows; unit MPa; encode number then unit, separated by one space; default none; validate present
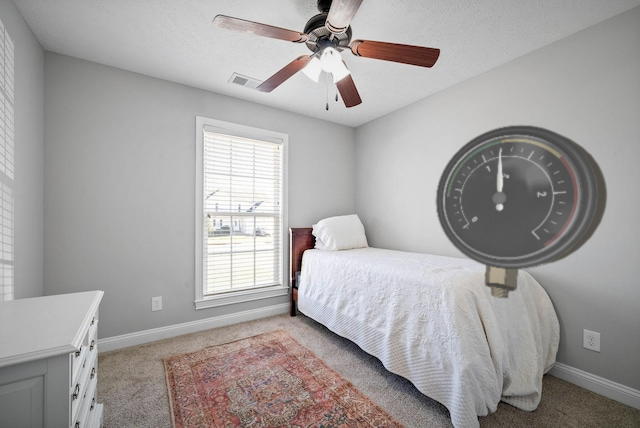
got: 1.2 MPa
